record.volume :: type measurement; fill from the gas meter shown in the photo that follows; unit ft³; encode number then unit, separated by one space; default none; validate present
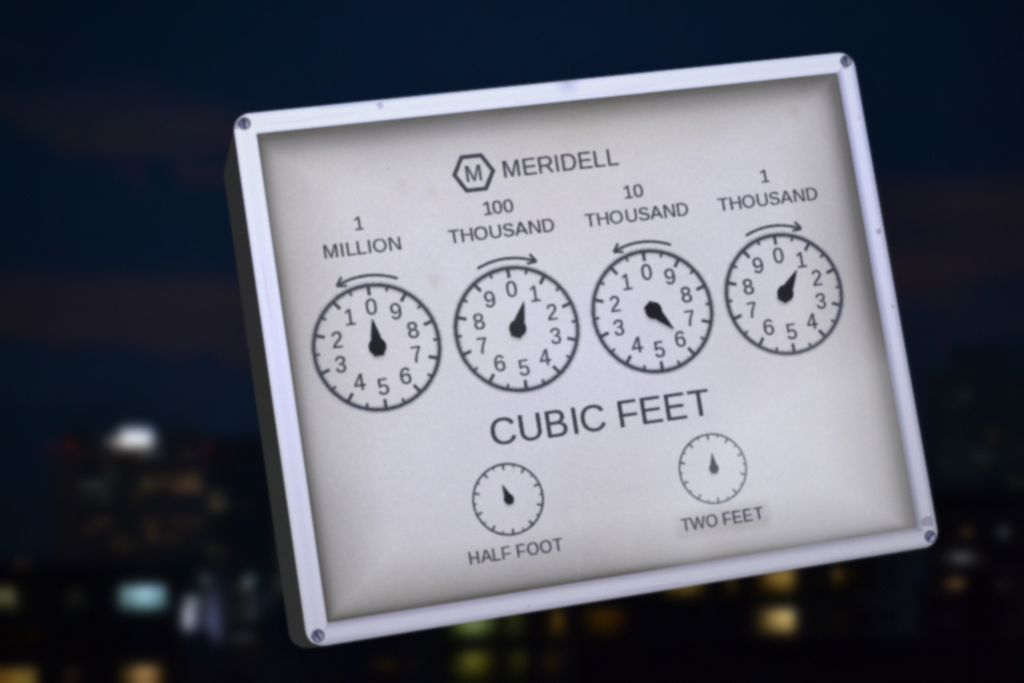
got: 6100 ft³
